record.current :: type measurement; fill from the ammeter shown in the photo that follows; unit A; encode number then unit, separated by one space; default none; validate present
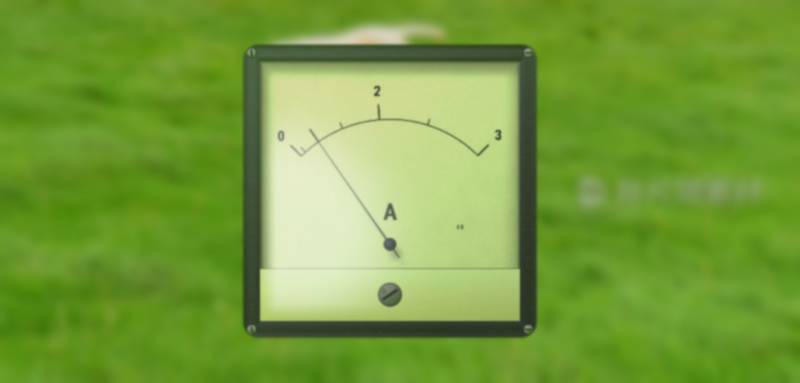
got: 1 A
